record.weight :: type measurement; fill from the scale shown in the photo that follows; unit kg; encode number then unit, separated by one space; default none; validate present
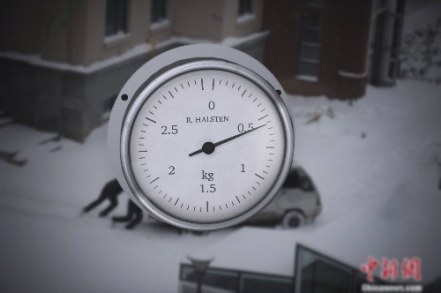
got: 0.55 kg
